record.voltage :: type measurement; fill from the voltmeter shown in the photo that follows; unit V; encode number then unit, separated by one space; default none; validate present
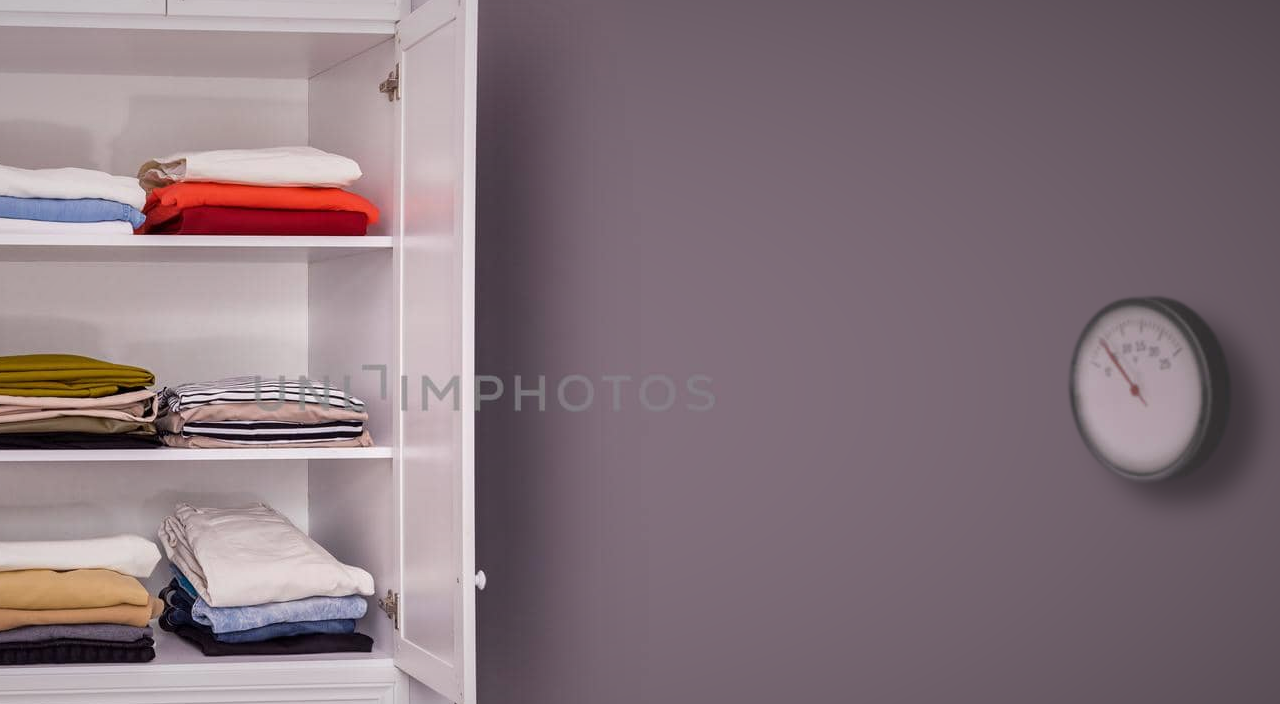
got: 5 V
